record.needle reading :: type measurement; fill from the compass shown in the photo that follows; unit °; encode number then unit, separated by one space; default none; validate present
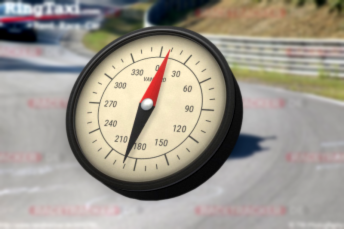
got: 10 °
